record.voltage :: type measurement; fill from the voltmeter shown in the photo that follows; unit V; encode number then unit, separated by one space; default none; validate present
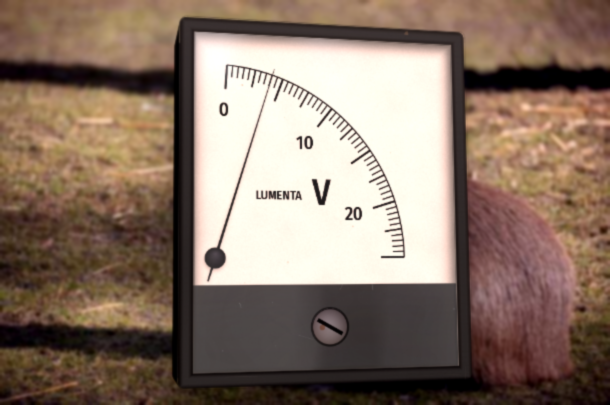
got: 4 V
